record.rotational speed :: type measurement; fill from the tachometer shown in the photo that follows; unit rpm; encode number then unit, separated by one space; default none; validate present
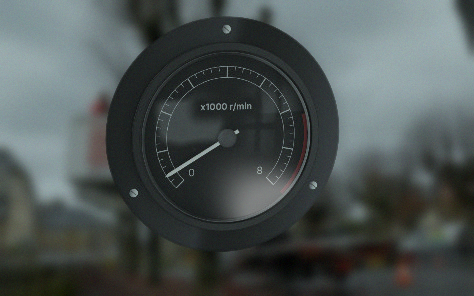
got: 400 rpm
